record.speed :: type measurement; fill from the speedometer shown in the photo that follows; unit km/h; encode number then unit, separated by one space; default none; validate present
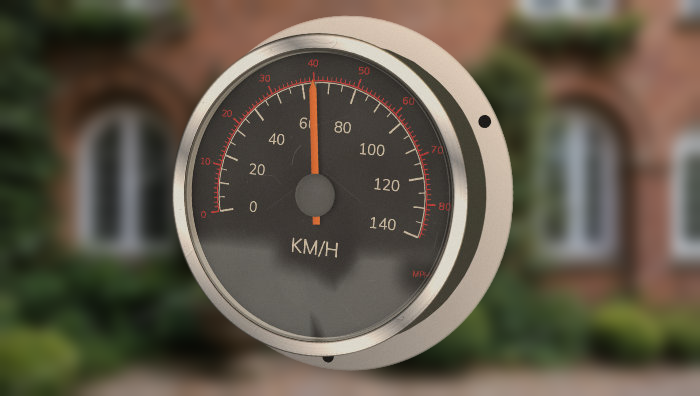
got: 65 km/h
